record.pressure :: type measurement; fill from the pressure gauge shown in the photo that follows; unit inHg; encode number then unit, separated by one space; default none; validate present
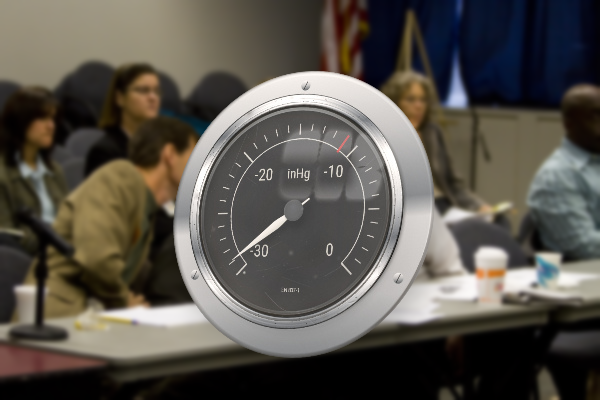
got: -29 inHg
